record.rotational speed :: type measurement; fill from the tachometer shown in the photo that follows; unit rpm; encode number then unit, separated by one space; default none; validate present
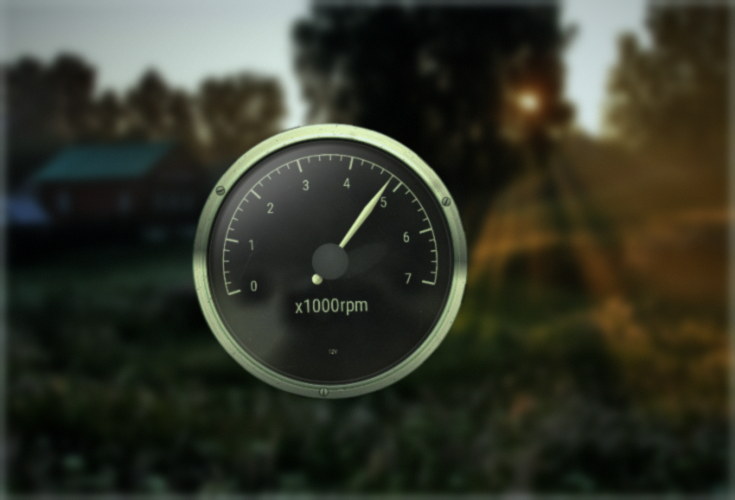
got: 4800 rpm
